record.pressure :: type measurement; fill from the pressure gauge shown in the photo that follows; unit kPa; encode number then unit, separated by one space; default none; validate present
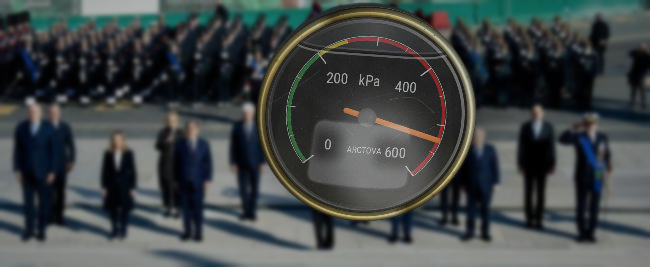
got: 525 kPa
